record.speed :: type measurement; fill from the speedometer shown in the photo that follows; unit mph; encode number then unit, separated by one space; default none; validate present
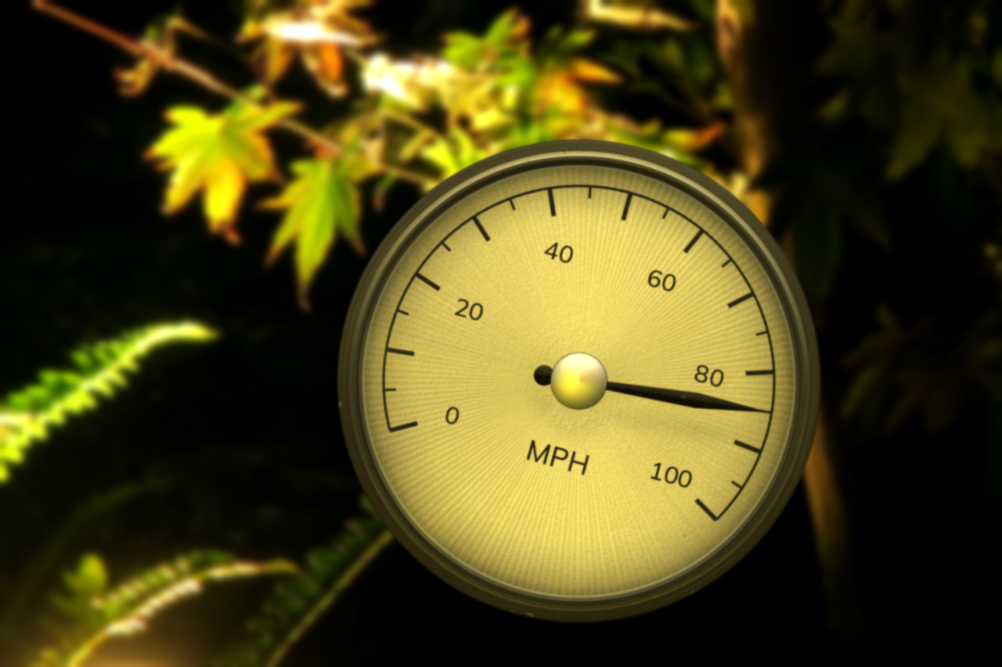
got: 85 mph
